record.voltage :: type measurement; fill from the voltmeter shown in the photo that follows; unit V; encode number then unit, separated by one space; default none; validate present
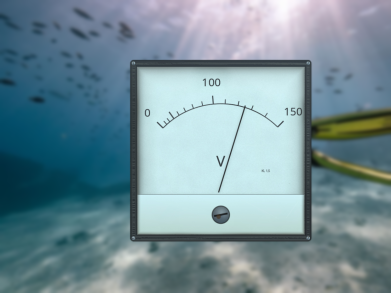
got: 125 V
